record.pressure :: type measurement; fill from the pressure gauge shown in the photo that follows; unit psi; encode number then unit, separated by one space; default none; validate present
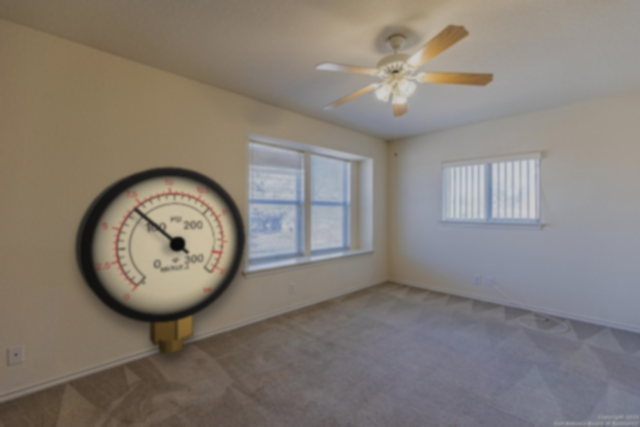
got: 100 psi
